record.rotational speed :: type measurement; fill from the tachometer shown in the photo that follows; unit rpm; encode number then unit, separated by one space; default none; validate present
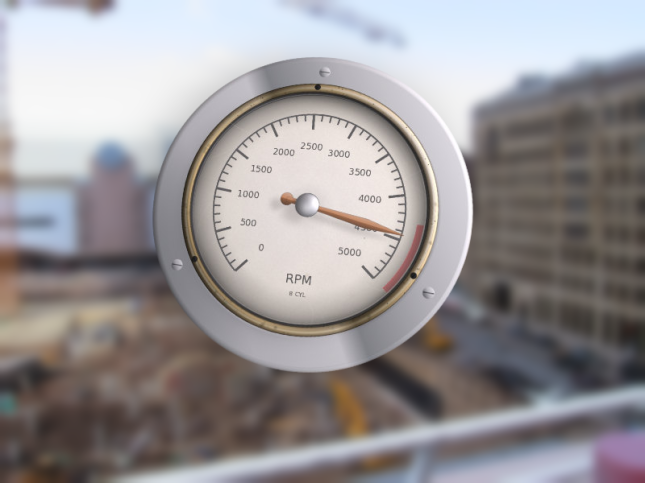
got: 4450 rpm
